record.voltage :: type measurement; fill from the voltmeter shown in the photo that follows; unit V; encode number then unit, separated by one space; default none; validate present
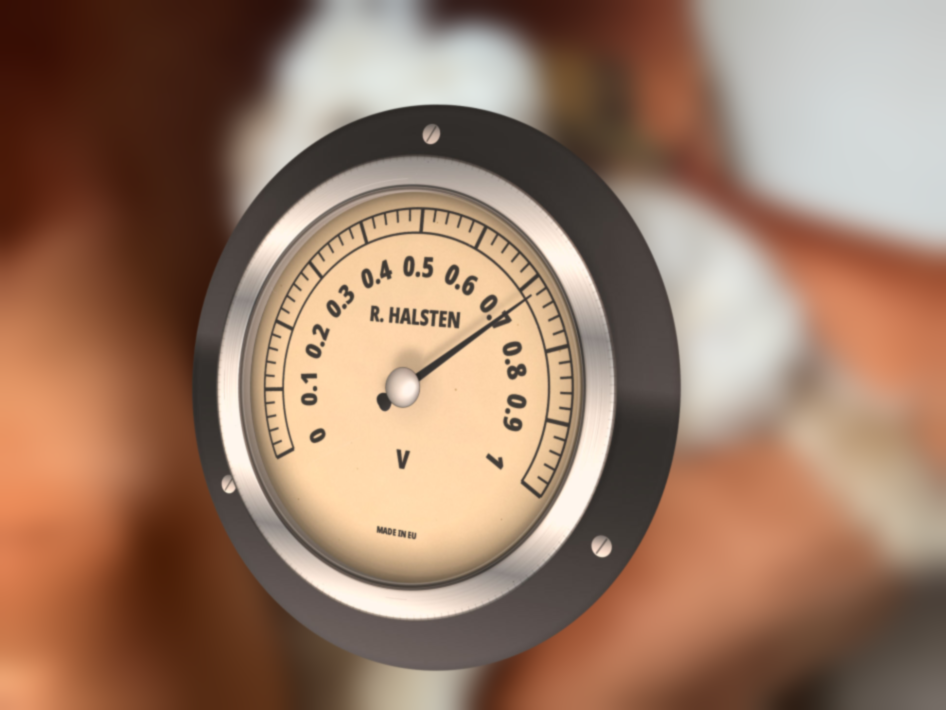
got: 0.72 V
